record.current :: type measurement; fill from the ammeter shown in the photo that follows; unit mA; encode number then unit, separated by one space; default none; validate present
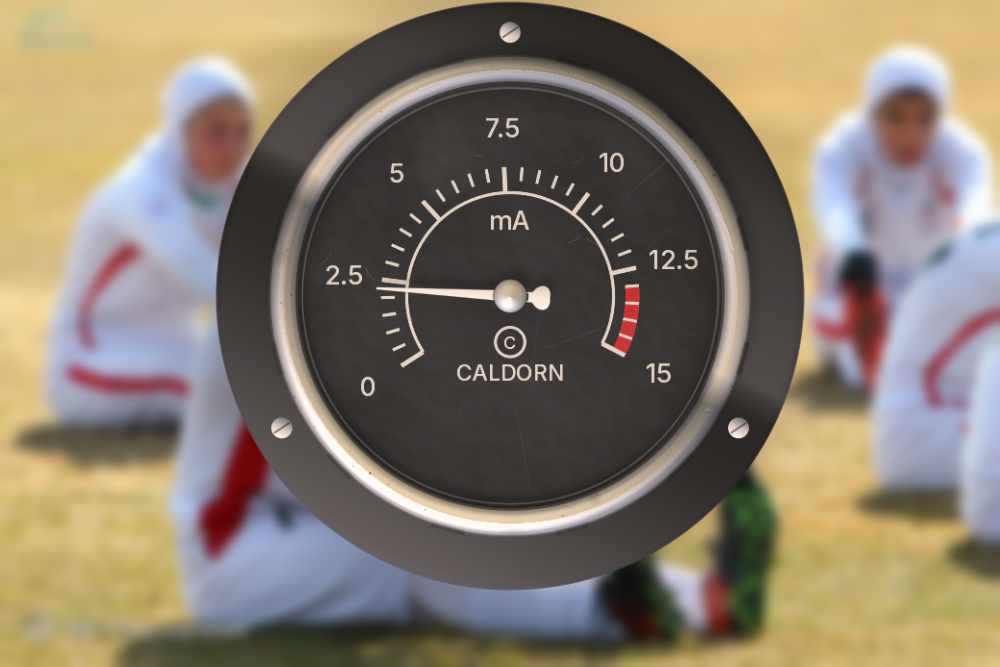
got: 2.25 mA
